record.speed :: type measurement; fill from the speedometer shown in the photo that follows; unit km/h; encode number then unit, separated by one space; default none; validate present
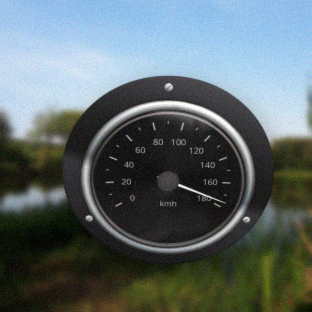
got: 175 km/h
